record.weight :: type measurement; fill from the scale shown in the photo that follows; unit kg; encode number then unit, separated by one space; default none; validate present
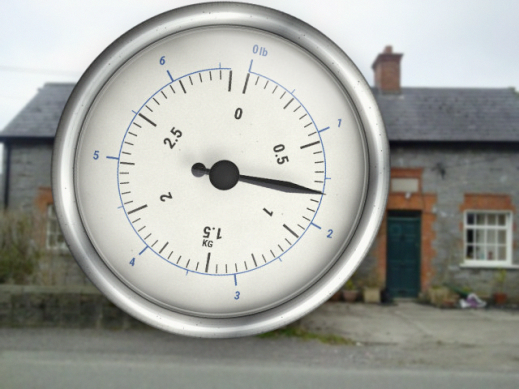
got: 0.75 kg
